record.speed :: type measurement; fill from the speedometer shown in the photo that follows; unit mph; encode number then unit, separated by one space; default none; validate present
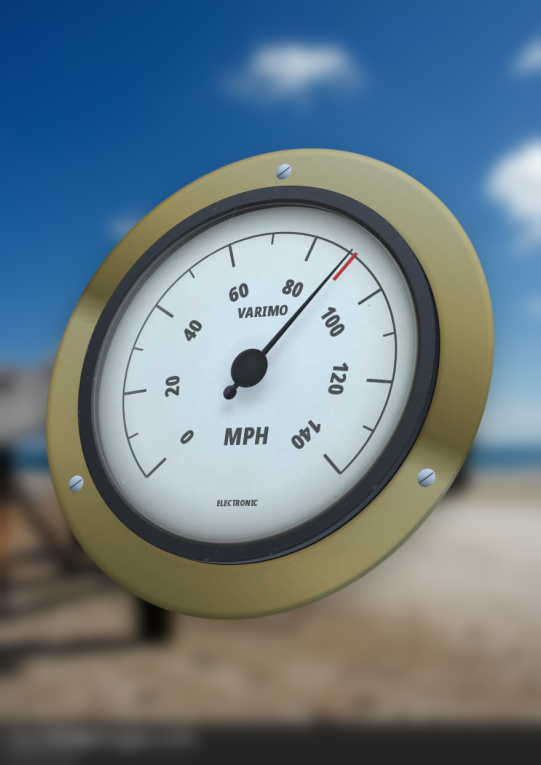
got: 90 mph
